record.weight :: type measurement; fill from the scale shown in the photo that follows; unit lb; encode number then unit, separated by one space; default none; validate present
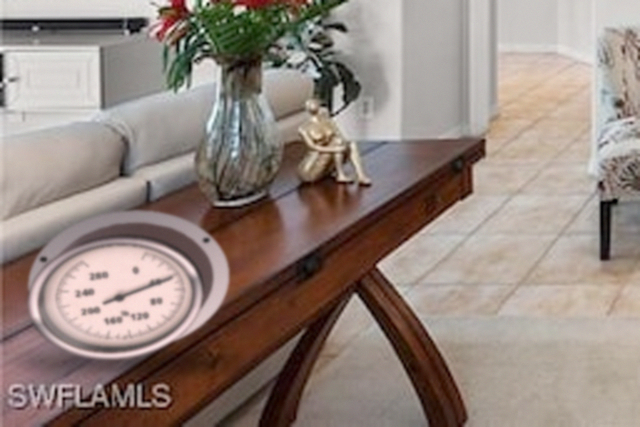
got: 40 lb
